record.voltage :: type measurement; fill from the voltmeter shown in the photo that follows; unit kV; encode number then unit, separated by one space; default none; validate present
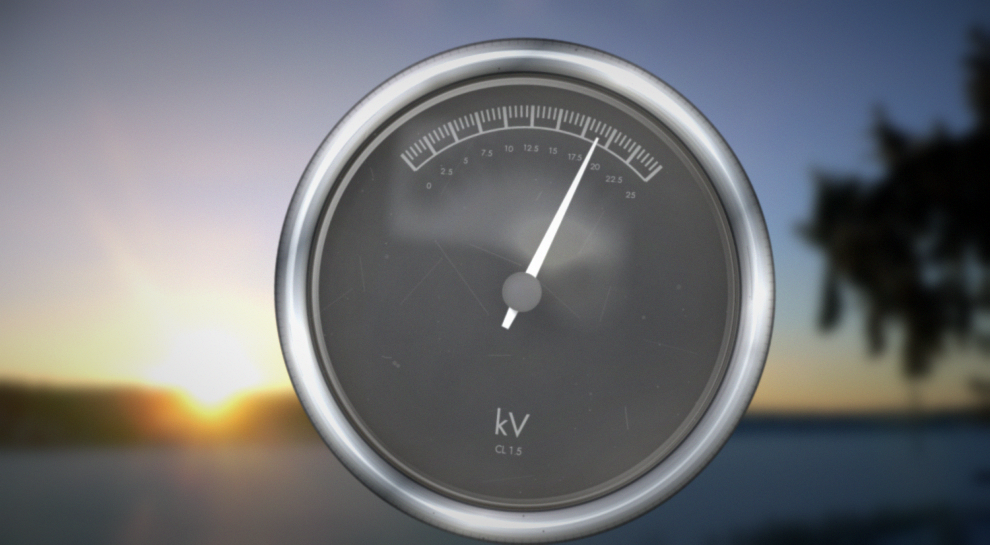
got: 19 kV
